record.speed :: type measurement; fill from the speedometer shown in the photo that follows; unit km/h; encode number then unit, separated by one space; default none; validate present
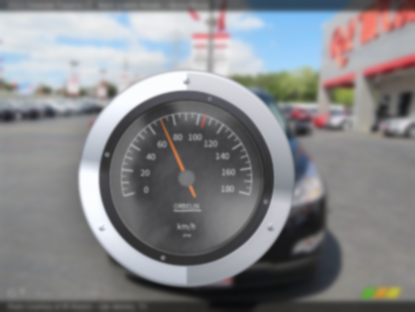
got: 70 km/h
